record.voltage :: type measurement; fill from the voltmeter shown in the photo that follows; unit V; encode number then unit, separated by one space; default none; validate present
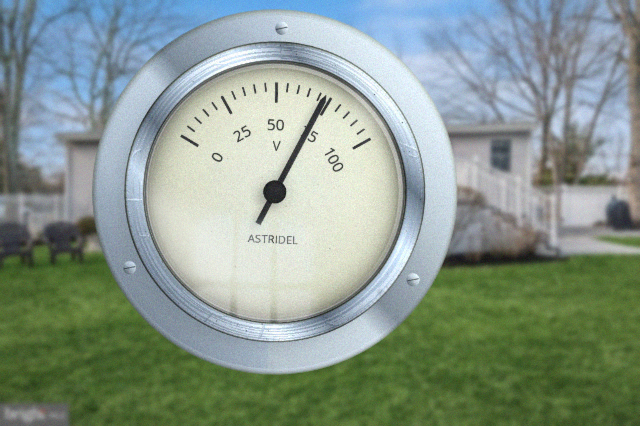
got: 72.5 V
